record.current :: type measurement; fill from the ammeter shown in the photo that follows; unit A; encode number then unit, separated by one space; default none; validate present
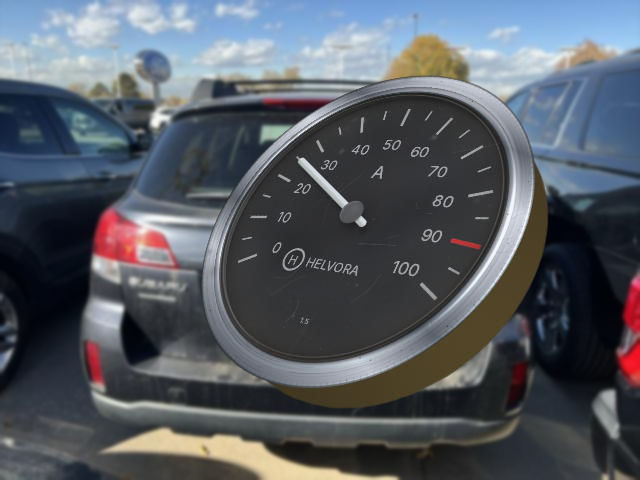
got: 25 A
